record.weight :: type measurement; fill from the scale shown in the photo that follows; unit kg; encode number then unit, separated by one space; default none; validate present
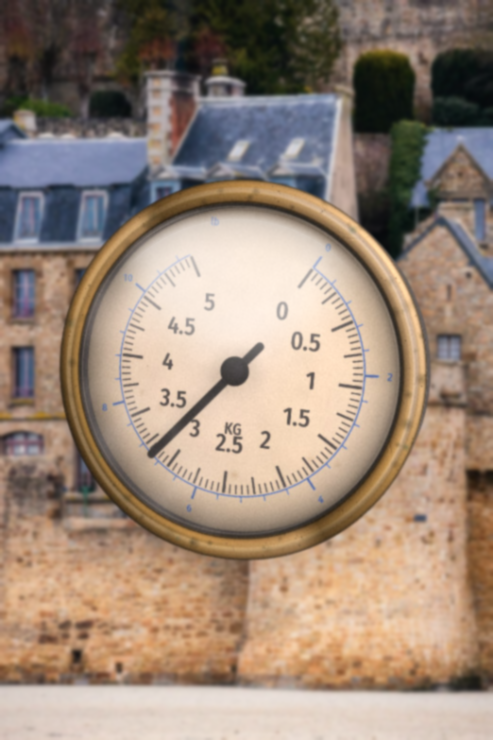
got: 3.15 kg
